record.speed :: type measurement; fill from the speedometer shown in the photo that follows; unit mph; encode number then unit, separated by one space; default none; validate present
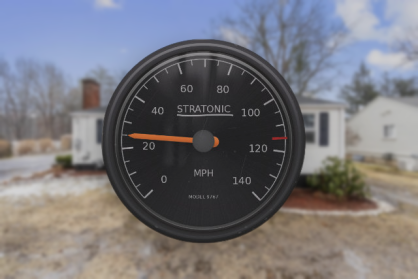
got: 25 mph
